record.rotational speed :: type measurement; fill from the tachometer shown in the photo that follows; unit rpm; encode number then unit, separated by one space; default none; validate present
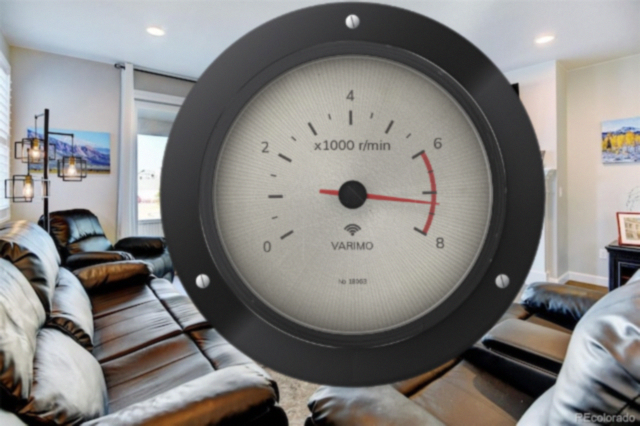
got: 7250 rpm
